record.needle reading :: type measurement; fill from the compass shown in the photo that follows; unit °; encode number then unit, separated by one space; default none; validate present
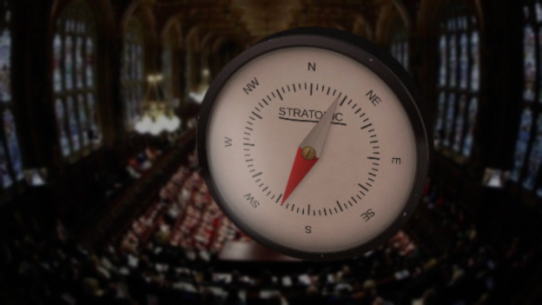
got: 205 °
